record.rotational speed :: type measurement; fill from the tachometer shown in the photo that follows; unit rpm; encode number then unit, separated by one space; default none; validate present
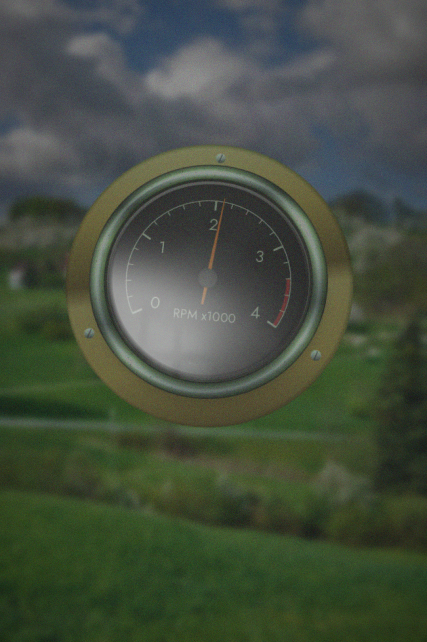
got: 2100 rpm
